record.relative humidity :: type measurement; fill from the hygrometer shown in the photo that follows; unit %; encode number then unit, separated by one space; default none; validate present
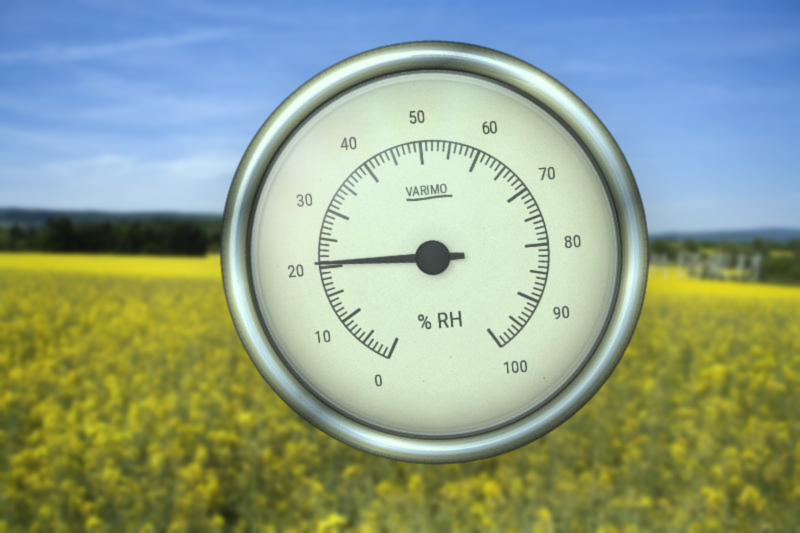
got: 21 %
